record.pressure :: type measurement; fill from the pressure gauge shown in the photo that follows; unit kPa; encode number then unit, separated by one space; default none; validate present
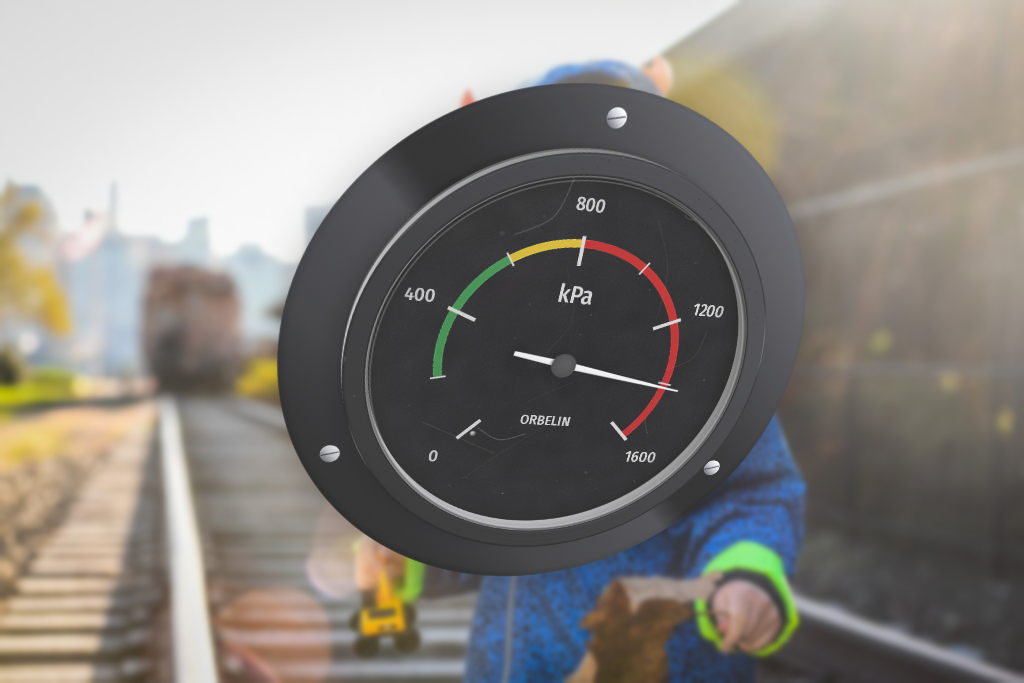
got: 1400 kPa
